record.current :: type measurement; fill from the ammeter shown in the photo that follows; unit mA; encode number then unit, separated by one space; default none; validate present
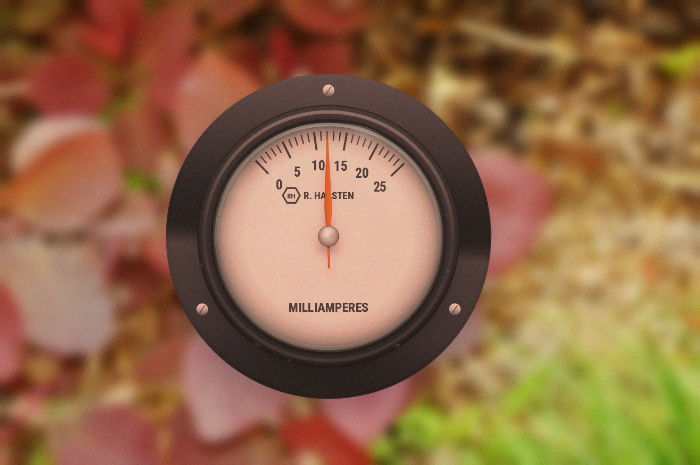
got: 12 mA
